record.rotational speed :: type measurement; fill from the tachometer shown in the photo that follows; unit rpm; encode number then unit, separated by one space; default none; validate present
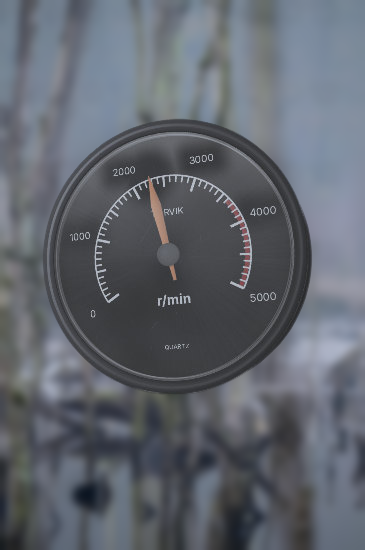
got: 2300 rpm
